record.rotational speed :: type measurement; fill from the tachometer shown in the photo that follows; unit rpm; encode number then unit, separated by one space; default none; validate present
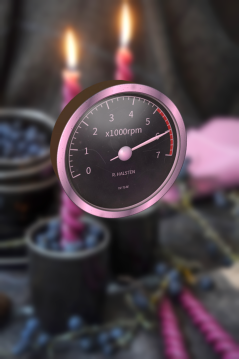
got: 6000 rpm
